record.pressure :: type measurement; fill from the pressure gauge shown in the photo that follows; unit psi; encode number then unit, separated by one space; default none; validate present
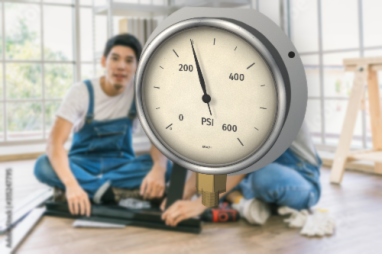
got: 250 psi
